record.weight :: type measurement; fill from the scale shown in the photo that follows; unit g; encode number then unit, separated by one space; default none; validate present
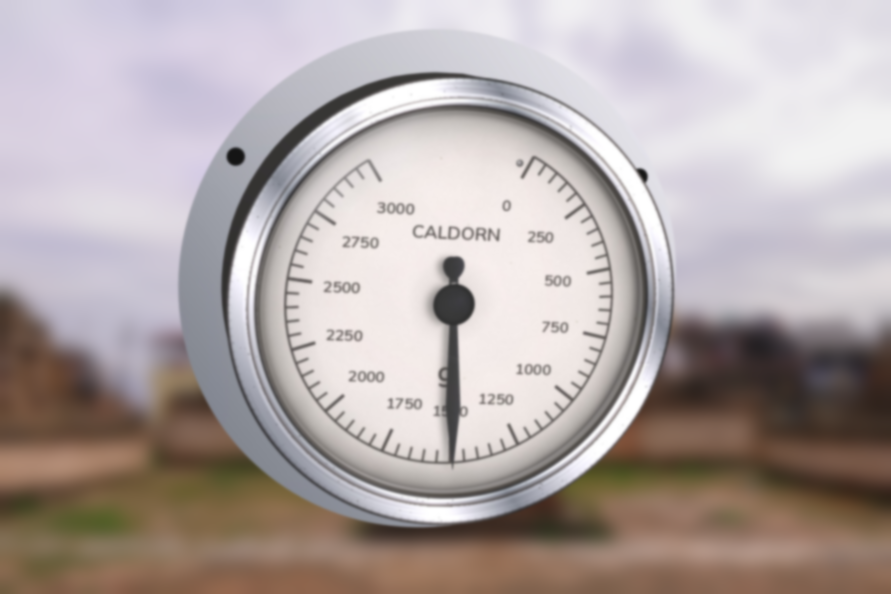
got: 1500 g
